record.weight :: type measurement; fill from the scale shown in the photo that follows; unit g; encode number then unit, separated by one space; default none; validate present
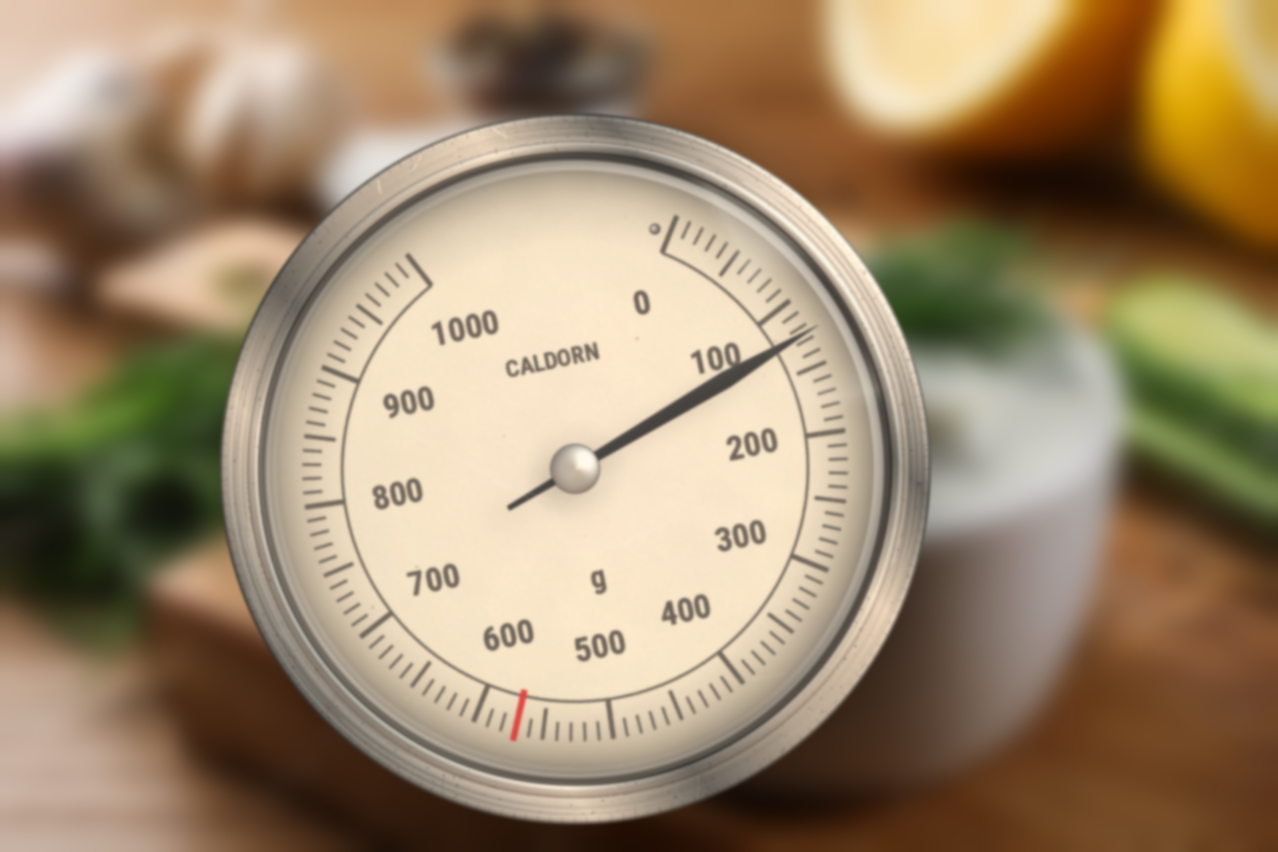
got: 125 g
